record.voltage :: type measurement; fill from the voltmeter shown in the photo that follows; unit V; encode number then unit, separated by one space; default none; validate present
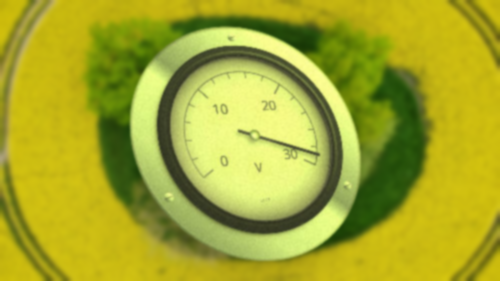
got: 29 V
